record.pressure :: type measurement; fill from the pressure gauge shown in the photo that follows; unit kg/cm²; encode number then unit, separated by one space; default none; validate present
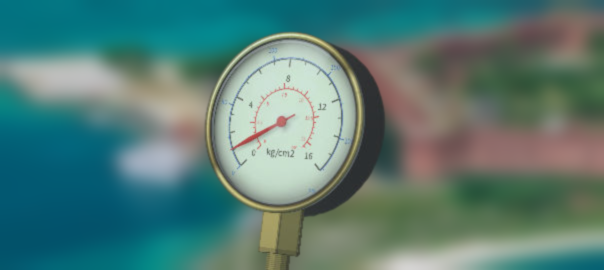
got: 1 kg/cm²
